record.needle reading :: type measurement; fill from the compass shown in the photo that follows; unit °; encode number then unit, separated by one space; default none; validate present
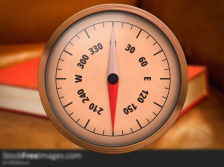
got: 180 °
